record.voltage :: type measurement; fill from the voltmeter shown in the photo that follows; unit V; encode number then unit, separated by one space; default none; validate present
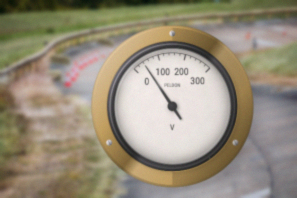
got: 40 V
